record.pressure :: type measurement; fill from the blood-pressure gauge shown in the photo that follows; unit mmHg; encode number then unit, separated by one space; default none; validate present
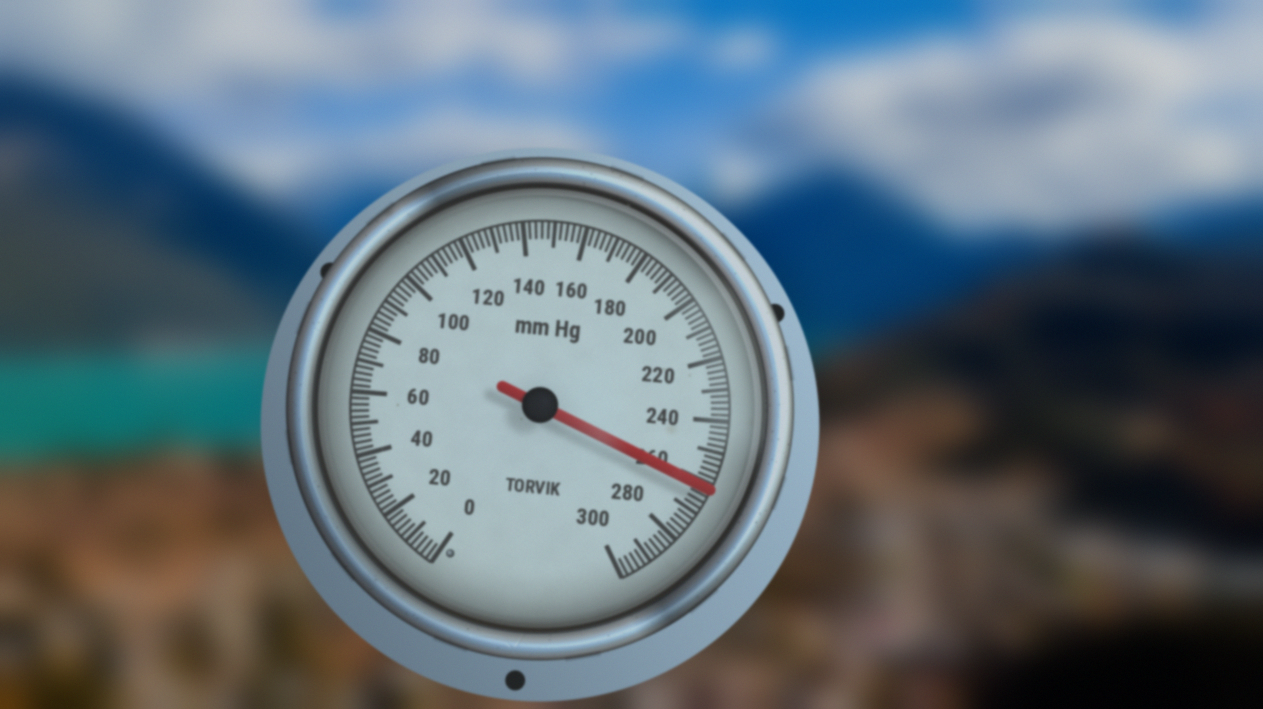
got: 262 mmHg
